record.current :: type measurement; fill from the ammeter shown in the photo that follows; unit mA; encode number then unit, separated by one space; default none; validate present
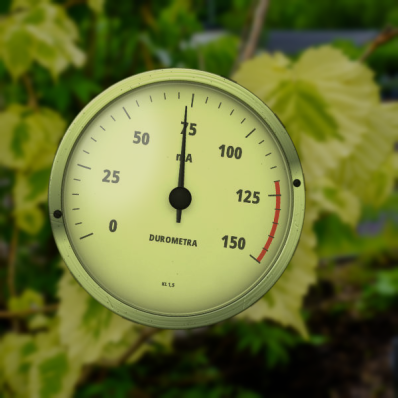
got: 72.5 mA
